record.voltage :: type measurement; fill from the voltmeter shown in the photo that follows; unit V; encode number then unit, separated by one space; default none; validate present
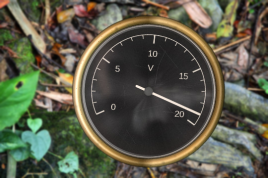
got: 19 V
